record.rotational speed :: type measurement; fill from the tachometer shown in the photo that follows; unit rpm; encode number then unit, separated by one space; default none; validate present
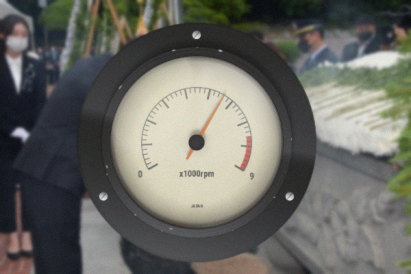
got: 5600 rpm
